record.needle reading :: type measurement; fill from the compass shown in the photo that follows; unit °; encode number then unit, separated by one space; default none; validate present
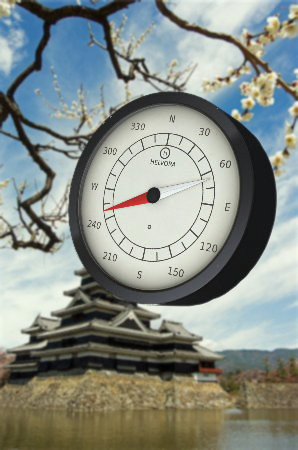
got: 247.5 °
